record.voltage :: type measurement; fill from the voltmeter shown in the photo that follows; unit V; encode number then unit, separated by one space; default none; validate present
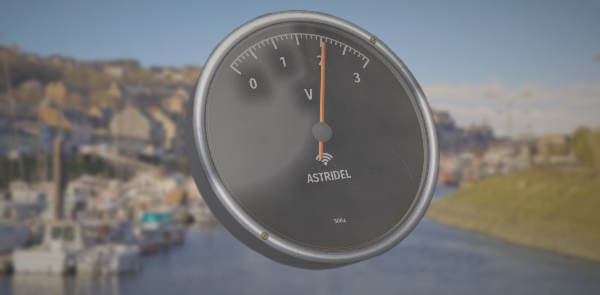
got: 2 V
